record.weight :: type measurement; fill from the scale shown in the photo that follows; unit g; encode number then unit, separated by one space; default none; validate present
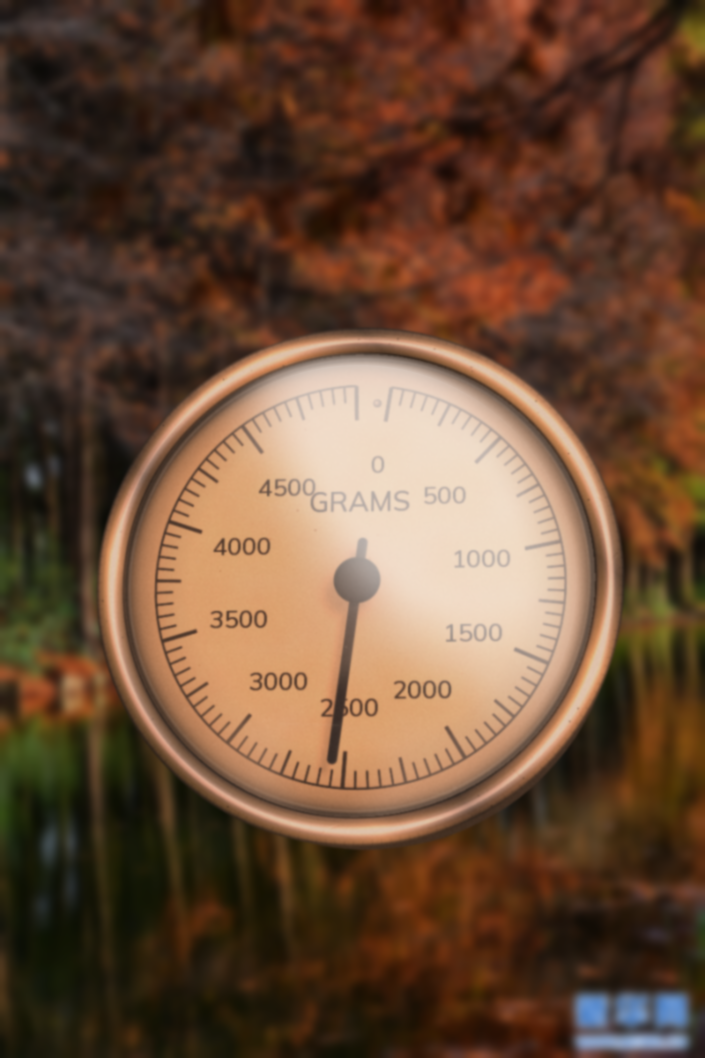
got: 2550 g
